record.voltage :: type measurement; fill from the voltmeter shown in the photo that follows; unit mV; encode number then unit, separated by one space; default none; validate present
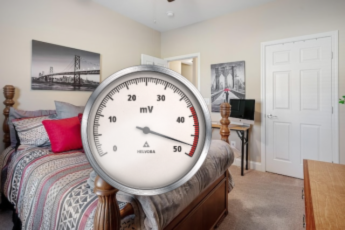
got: 47.5 mV
